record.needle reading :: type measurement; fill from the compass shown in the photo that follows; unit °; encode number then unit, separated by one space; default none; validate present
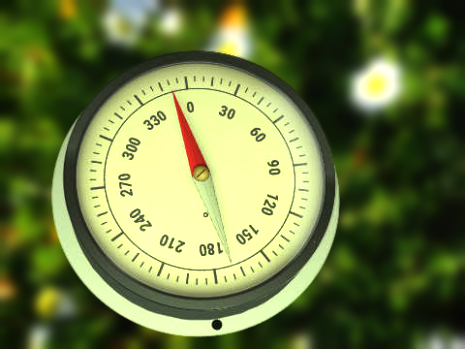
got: 350 °
